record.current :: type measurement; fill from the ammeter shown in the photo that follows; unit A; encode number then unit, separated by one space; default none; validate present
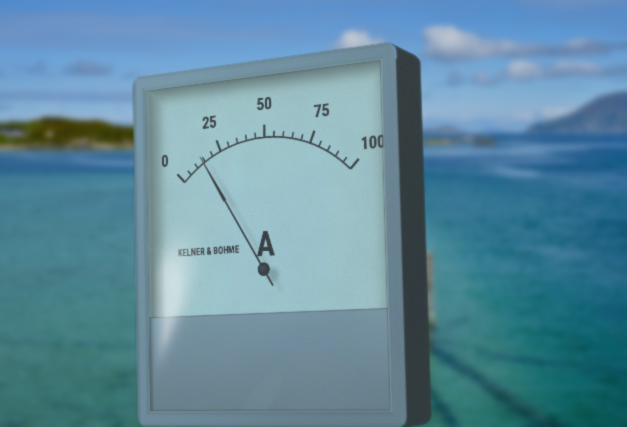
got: 15 A
